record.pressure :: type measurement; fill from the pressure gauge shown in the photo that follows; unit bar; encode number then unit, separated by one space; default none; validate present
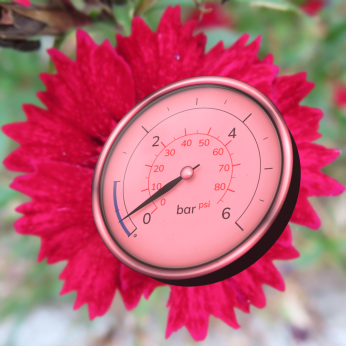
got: 0.25 bar
